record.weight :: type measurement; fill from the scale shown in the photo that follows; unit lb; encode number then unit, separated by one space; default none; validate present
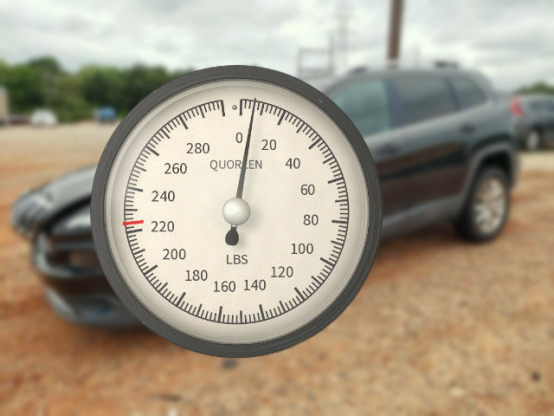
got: 6 lb
